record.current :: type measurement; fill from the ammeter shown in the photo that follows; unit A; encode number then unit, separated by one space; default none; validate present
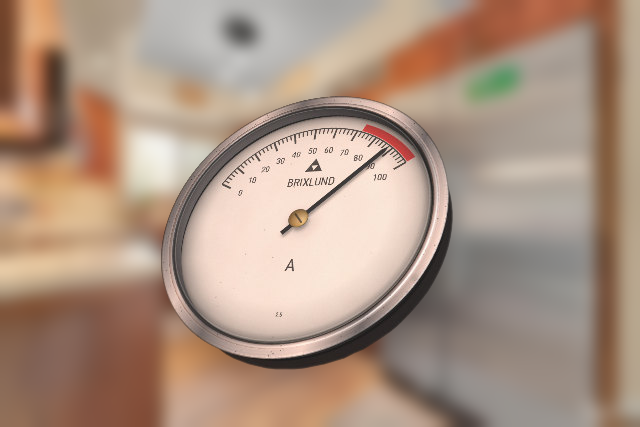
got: 90 A
